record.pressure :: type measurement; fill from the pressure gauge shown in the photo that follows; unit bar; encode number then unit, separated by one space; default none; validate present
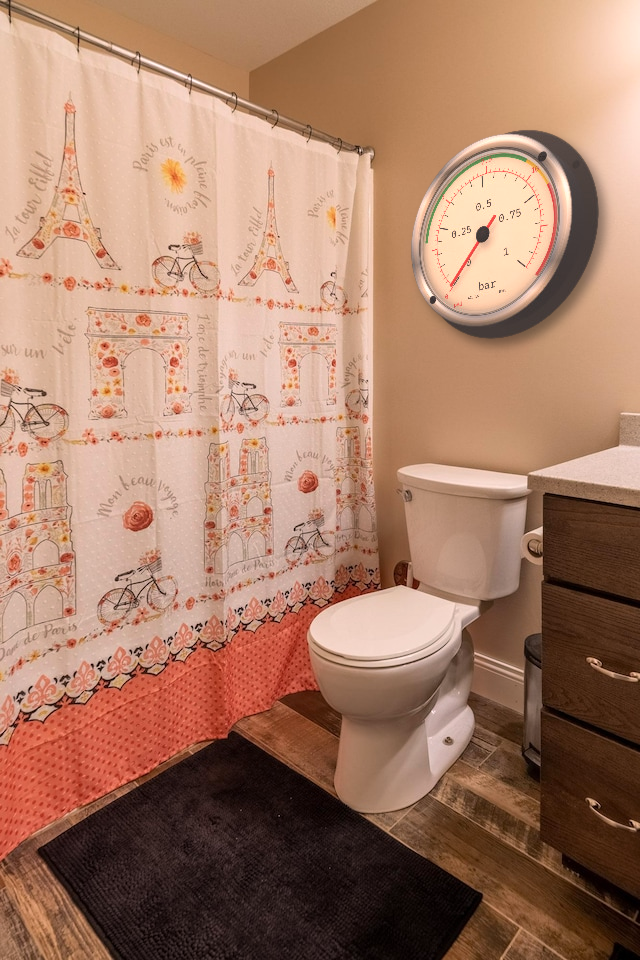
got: 0 bar
